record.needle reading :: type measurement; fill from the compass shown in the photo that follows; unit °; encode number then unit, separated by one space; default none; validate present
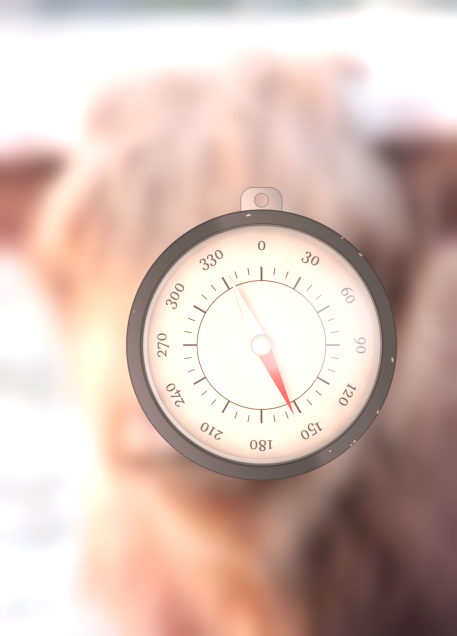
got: 155 °
